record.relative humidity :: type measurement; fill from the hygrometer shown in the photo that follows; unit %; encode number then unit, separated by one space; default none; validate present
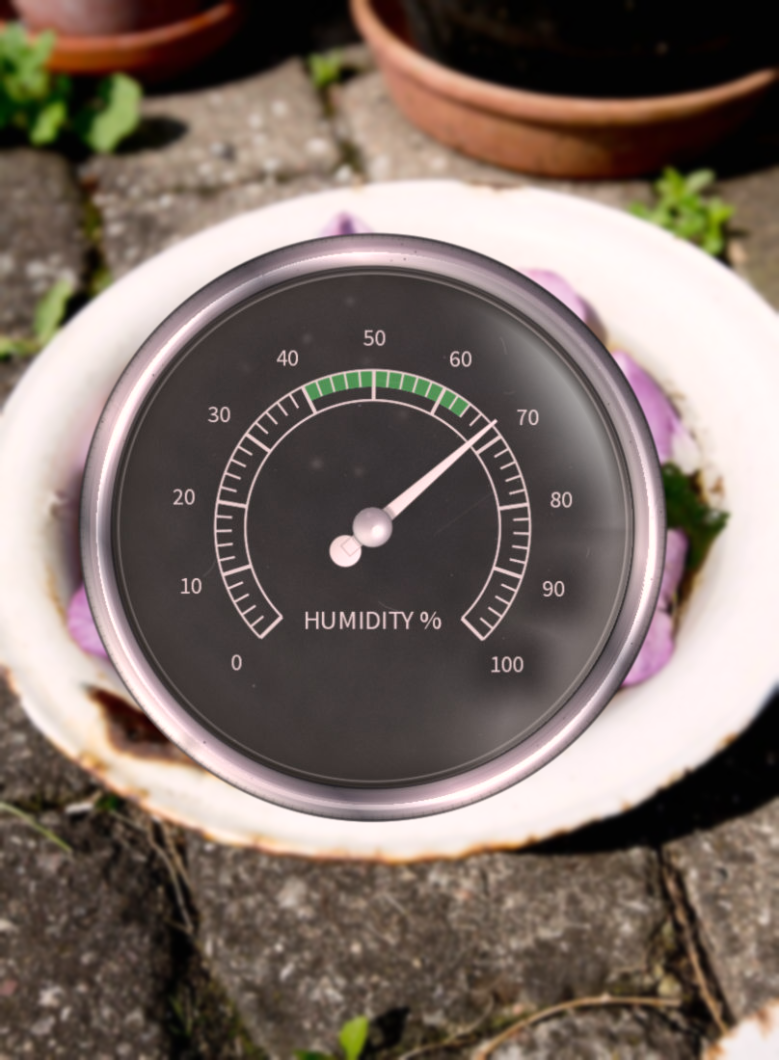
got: 68 %
